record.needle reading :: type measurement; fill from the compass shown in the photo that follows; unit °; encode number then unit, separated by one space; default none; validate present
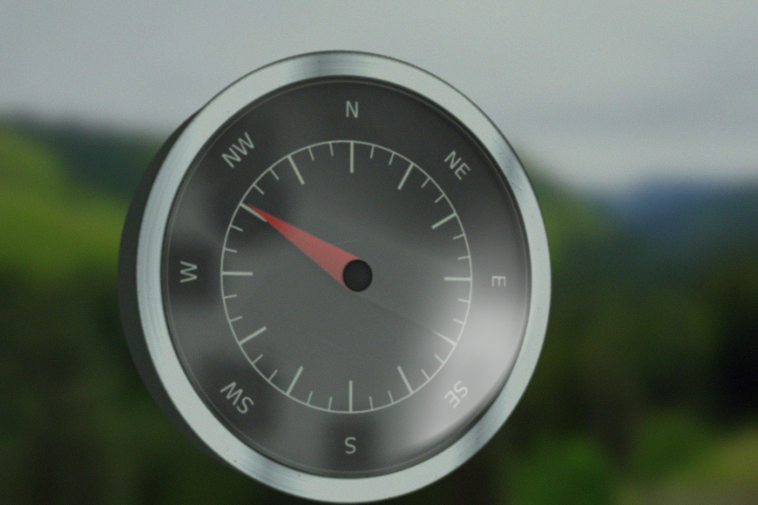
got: 300 °
